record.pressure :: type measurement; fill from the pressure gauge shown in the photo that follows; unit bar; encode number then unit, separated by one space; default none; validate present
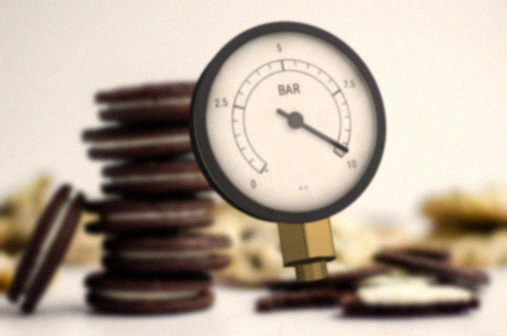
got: 9.75 bar
